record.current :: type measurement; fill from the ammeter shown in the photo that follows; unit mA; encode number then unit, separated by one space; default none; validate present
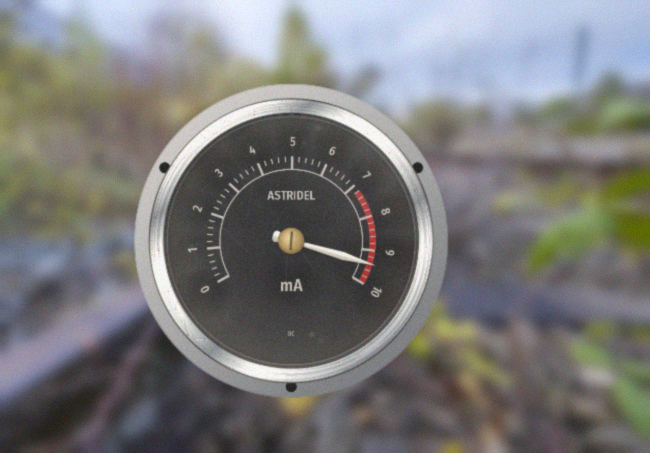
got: 9.4 mA
